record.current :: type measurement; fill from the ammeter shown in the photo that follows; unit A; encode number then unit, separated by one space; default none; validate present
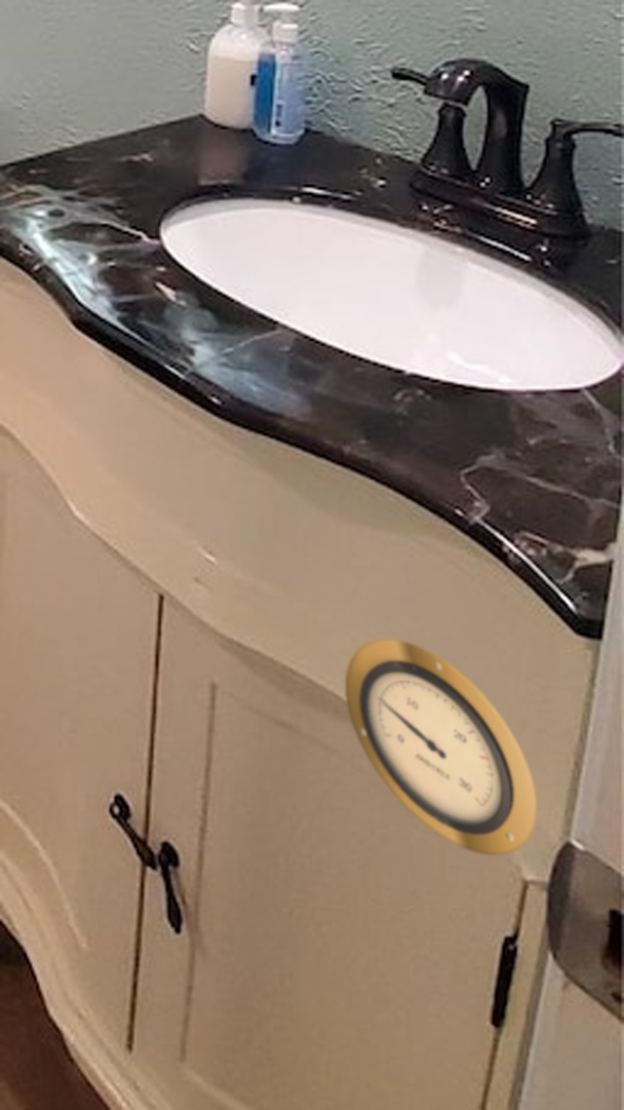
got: 5 A
